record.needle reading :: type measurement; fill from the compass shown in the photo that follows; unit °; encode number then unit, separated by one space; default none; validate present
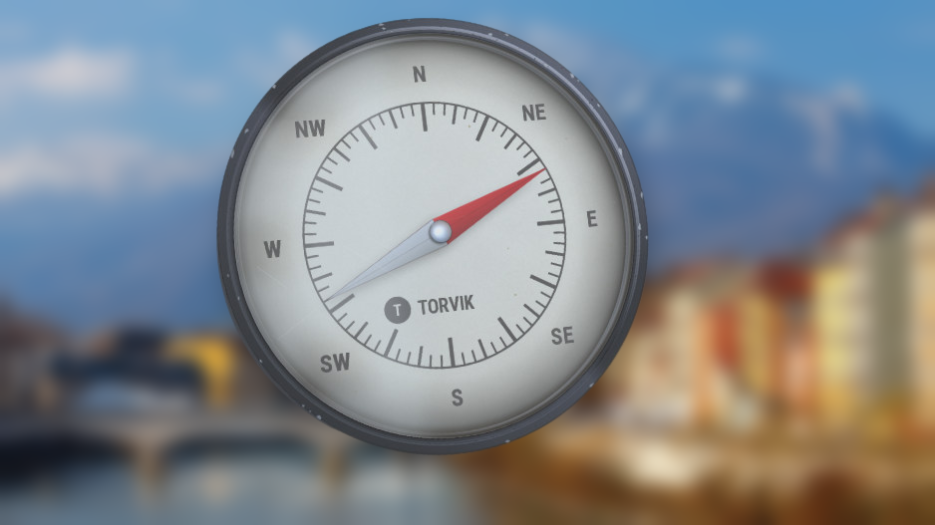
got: 65 °
